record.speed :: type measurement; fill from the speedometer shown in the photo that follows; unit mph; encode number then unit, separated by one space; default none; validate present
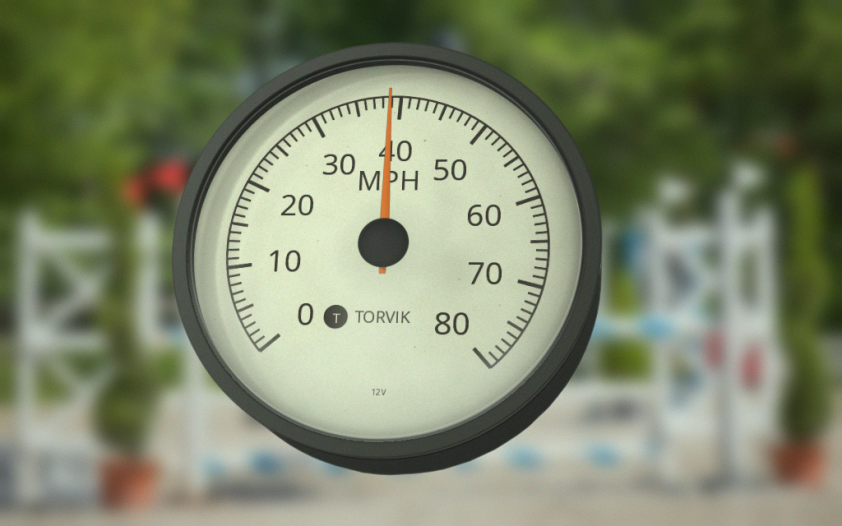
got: 39 mph
